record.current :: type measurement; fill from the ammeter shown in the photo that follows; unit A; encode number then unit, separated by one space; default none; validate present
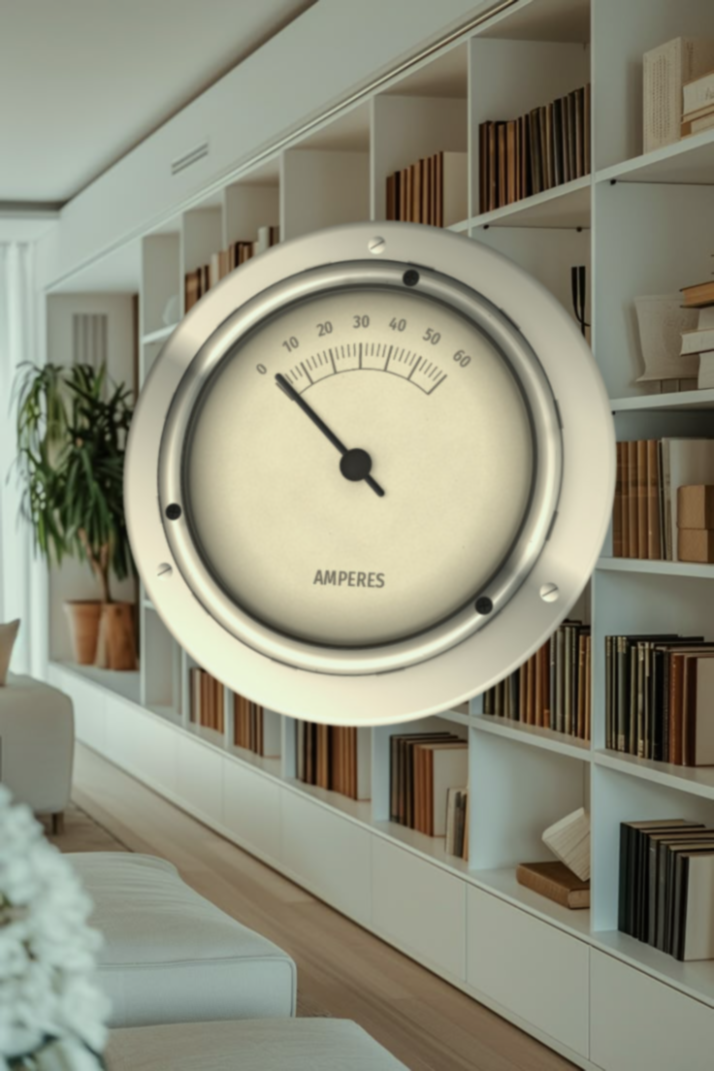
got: 2 A
